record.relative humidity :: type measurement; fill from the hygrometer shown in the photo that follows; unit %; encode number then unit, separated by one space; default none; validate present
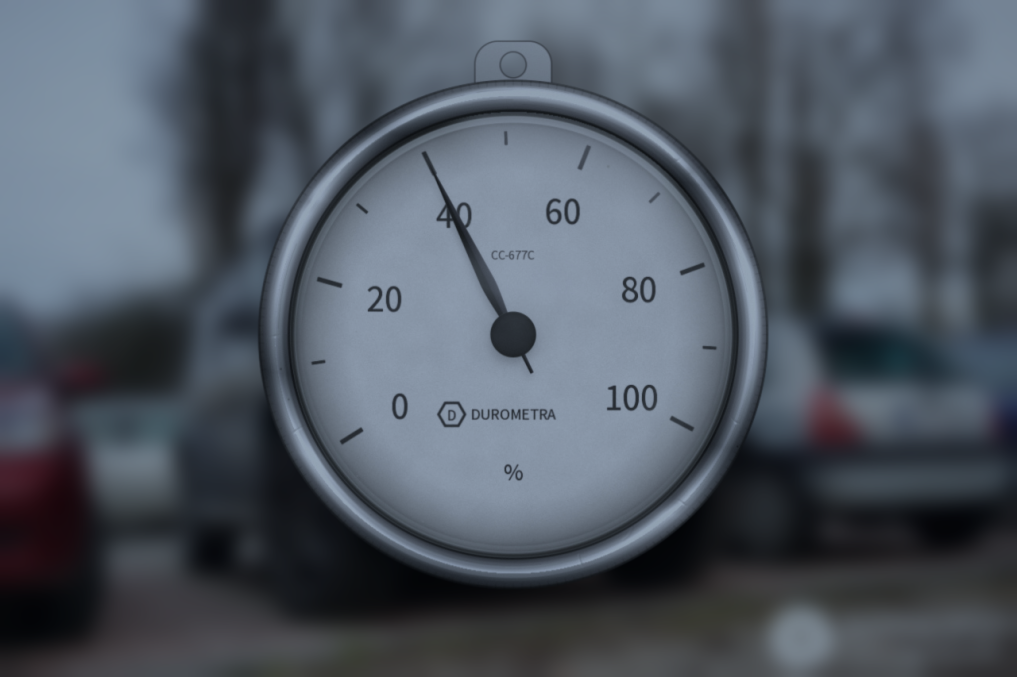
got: 40 %
